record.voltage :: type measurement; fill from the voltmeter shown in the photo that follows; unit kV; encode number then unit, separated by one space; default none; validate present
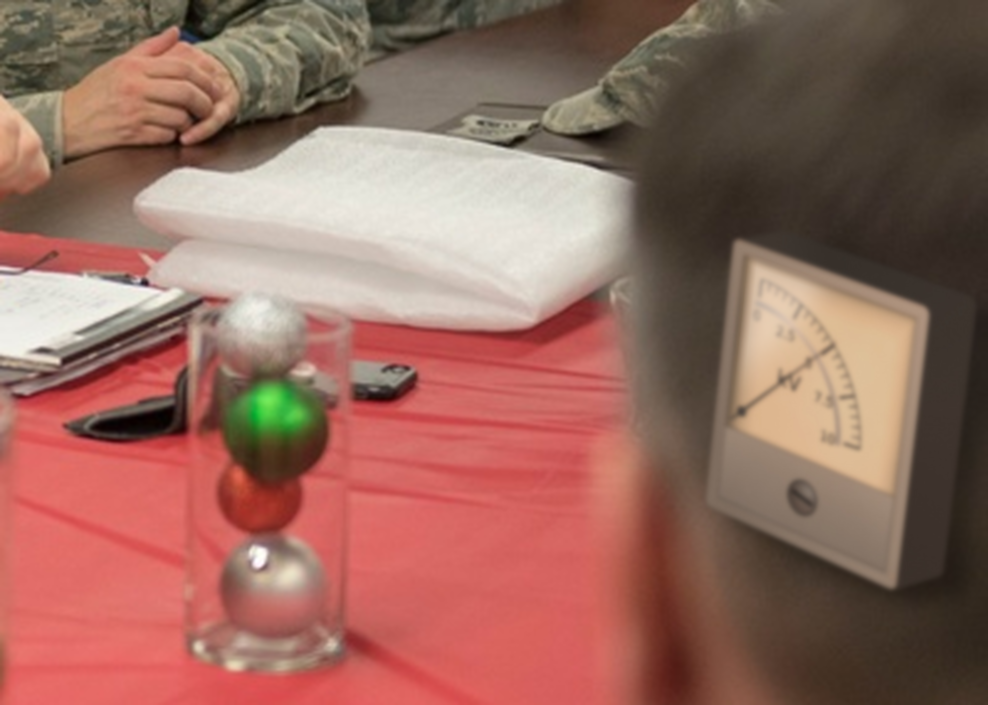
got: 5 kV
